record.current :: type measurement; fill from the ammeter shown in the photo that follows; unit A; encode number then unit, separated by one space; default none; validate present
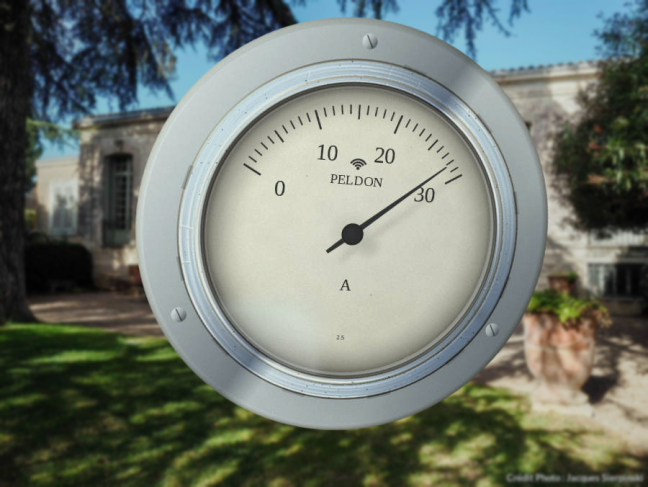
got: 28 A
